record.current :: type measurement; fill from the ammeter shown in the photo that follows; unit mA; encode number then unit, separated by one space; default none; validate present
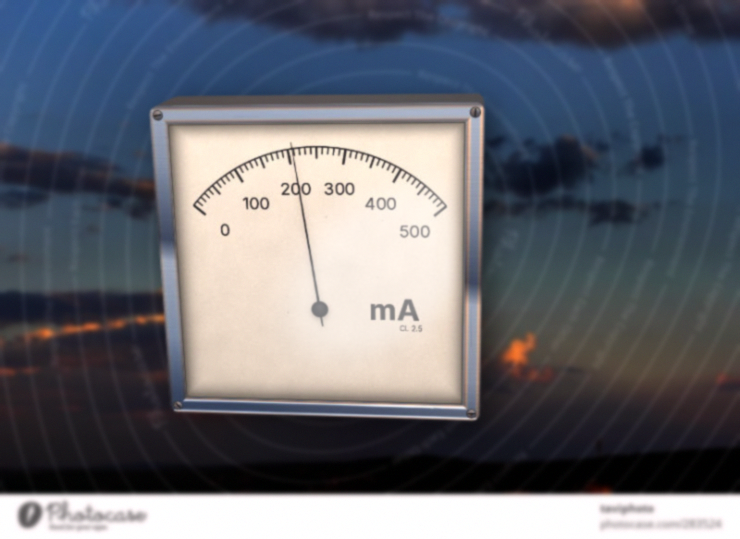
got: 210 mA
